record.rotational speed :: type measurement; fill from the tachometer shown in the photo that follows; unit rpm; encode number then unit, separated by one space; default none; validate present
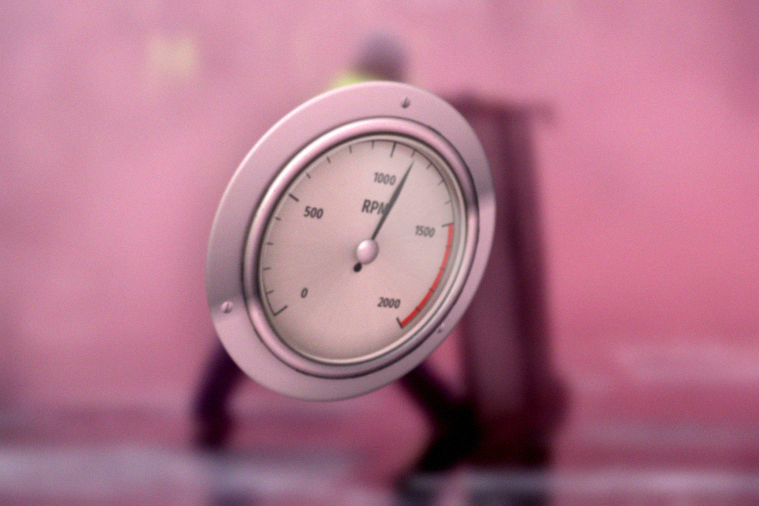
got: 1100 rpm
